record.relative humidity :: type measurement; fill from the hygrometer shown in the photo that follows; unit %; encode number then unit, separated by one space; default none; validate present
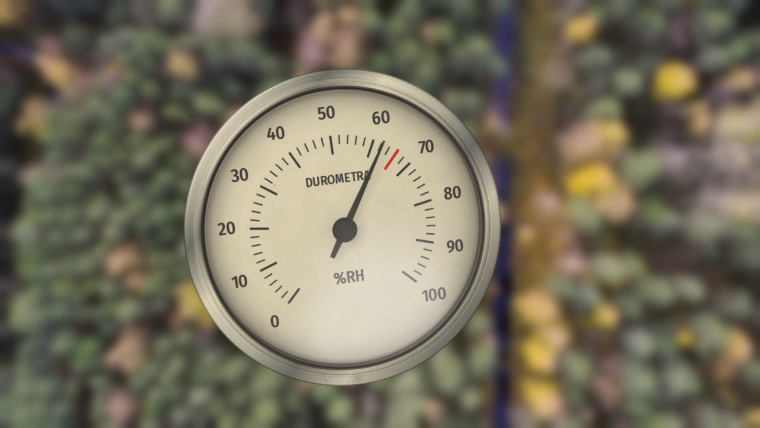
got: 62 %
